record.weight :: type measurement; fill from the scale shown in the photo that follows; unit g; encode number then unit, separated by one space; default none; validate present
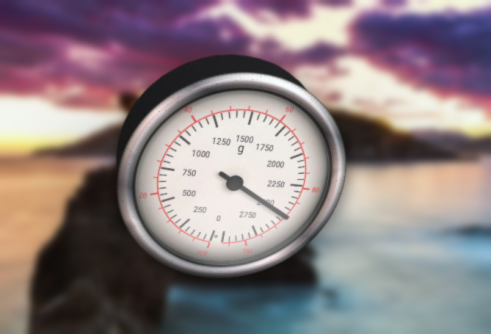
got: 2500 g
